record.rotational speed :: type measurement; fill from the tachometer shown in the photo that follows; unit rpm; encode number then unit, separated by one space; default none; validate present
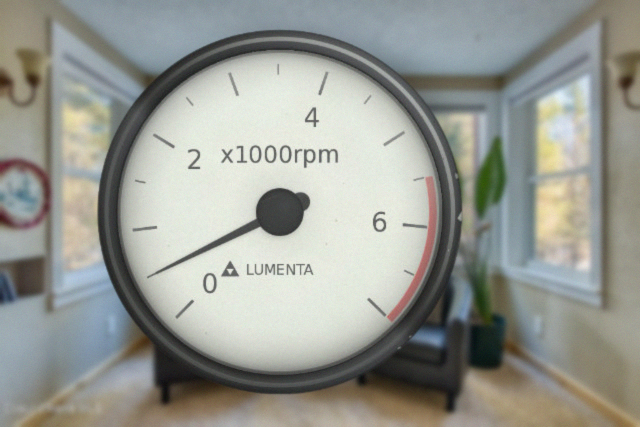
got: 500 rpm
